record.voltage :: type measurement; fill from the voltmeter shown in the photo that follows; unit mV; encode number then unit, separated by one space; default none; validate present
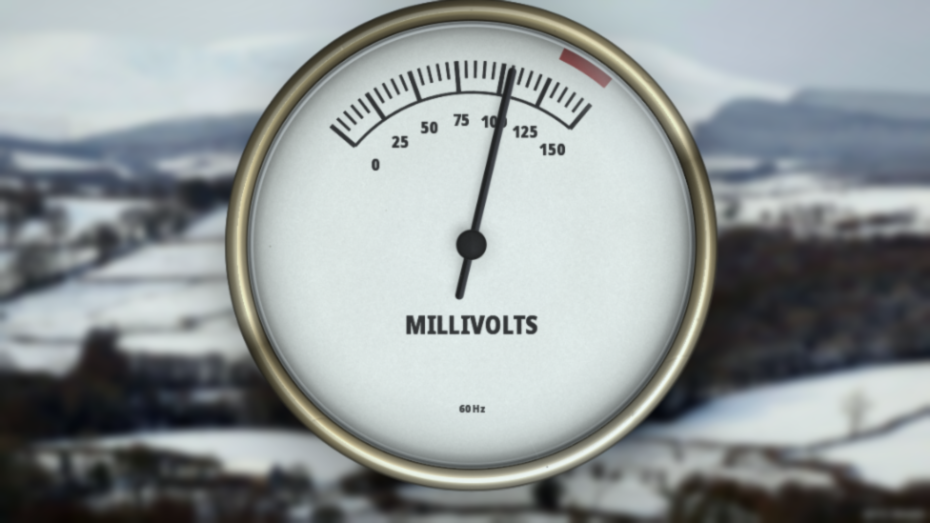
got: 105 mV
